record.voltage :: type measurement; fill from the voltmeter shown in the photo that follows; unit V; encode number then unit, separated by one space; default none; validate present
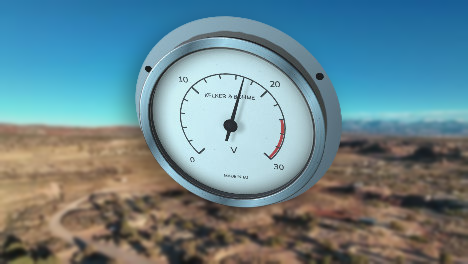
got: 17 V
